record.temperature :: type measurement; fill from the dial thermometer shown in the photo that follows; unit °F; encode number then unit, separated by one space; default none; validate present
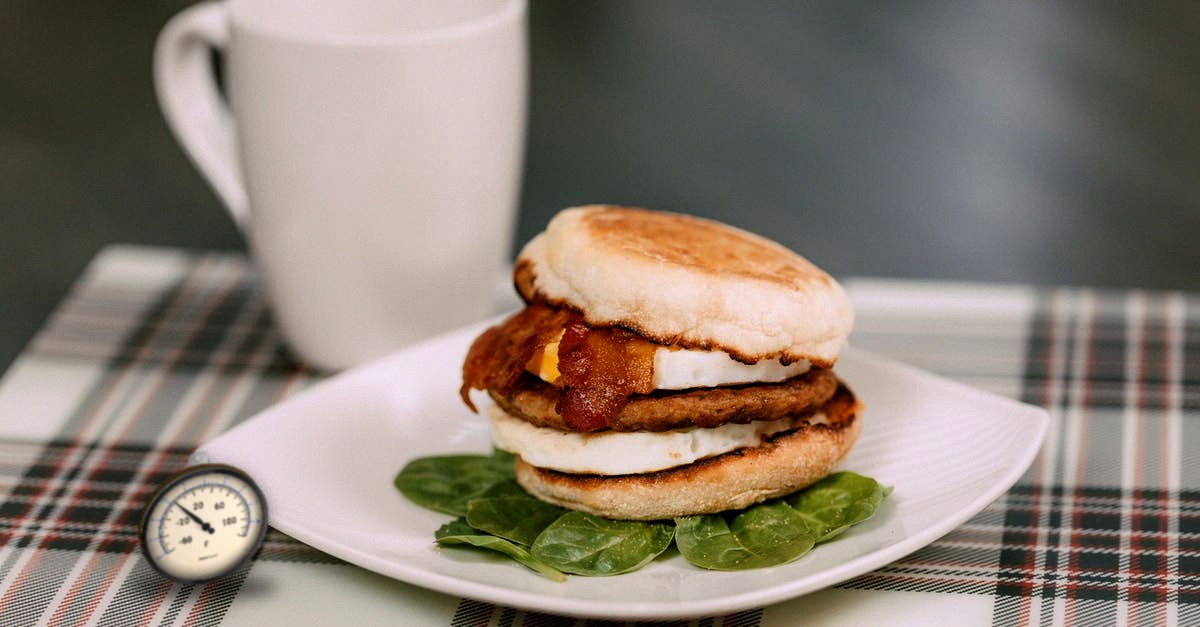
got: 0 °F
